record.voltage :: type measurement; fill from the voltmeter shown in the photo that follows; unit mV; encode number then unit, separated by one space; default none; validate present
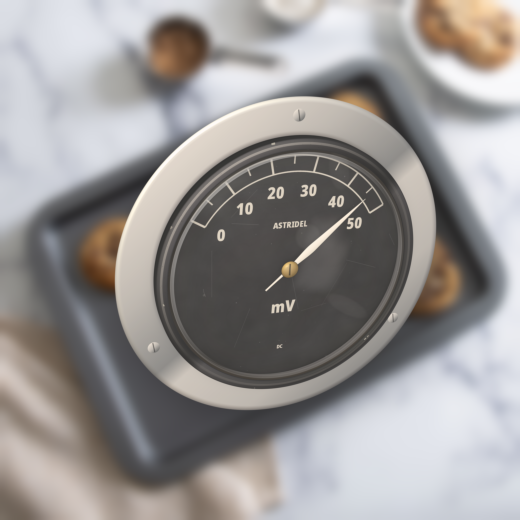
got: 45 mV
